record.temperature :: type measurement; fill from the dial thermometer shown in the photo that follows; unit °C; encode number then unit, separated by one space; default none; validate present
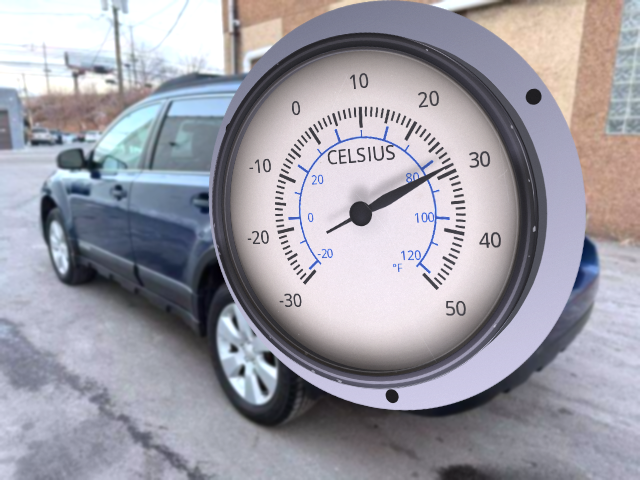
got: 29 °C
